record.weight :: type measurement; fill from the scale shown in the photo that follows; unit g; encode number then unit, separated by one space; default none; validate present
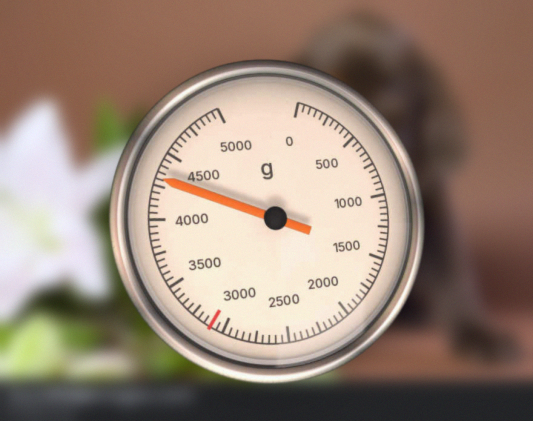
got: 4300 g
